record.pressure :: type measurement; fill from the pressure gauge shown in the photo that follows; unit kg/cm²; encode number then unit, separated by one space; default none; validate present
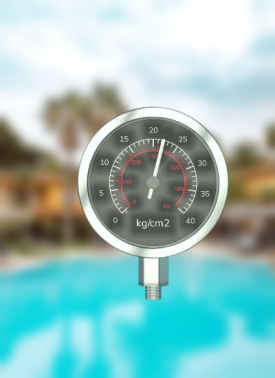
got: 22 kg/cm²
